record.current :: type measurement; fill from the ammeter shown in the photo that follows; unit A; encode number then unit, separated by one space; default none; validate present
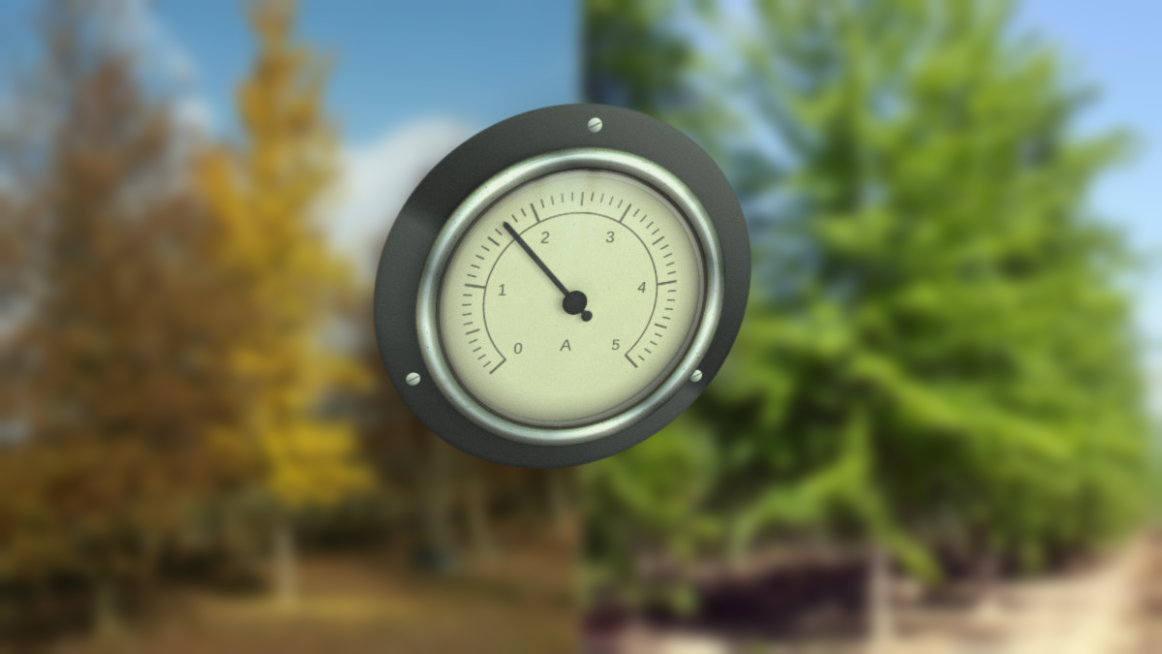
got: 1.7 A
